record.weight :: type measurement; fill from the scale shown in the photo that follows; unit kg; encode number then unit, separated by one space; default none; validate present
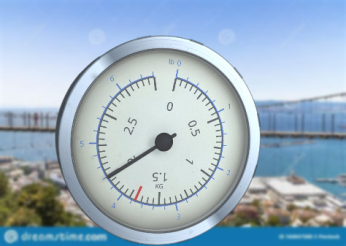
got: 2 kg
